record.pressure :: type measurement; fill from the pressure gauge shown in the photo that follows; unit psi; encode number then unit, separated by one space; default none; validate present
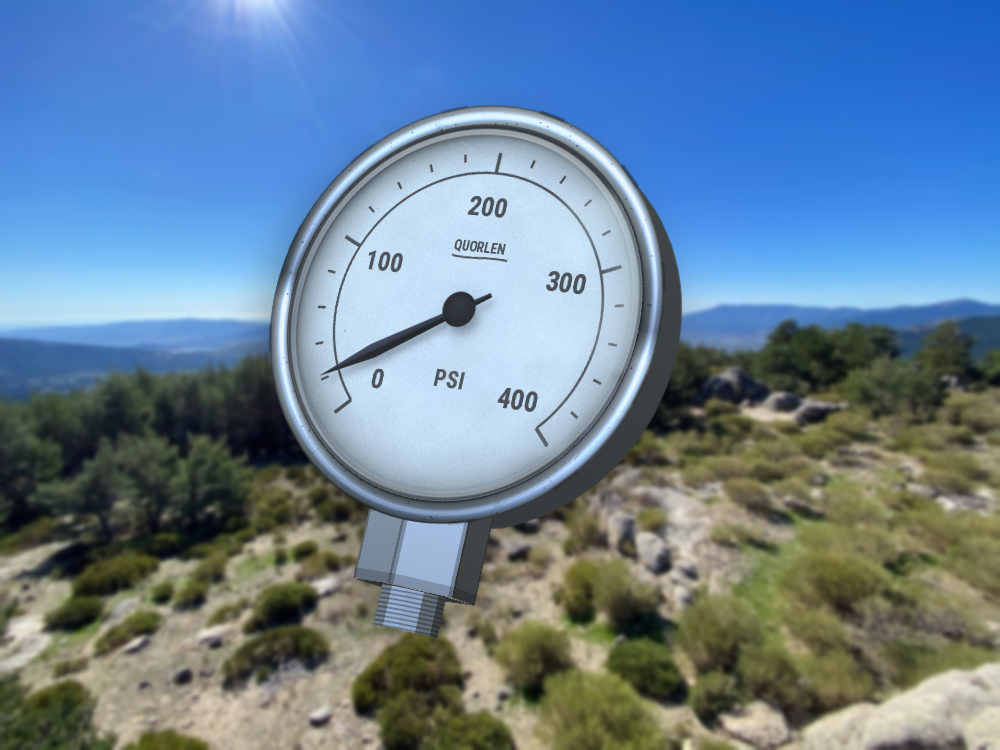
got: 20 psi
